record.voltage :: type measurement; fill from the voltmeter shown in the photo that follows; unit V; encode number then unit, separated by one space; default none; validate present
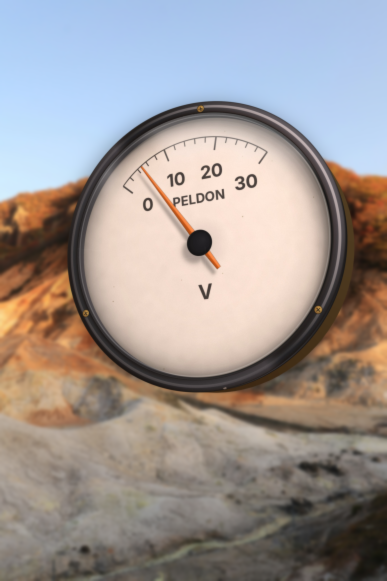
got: 5 V
